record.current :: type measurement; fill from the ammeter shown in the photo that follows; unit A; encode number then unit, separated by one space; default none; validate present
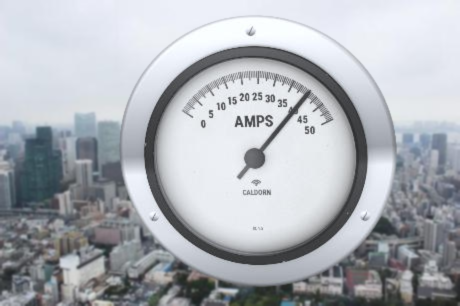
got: 40 A
